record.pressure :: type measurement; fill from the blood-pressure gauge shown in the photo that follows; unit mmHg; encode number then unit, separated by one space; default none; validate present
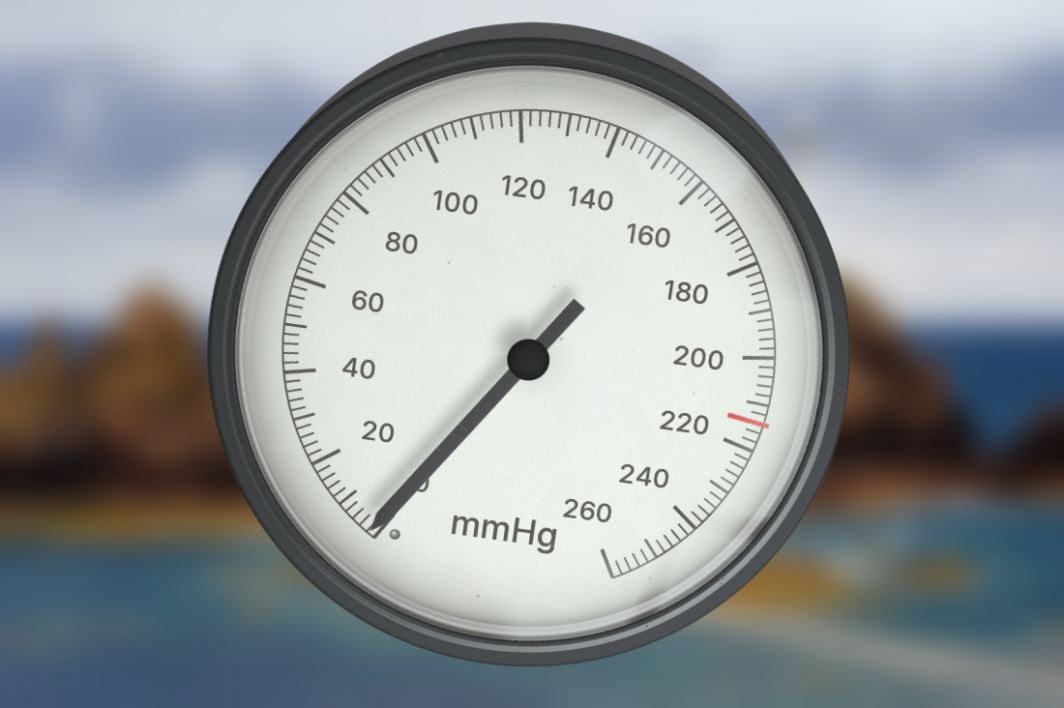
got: 2 mmHg
